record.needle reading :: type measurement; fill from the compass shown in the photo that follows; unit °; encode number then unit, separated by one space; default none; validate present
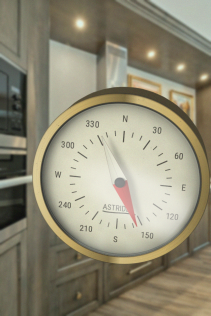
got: 155 °
